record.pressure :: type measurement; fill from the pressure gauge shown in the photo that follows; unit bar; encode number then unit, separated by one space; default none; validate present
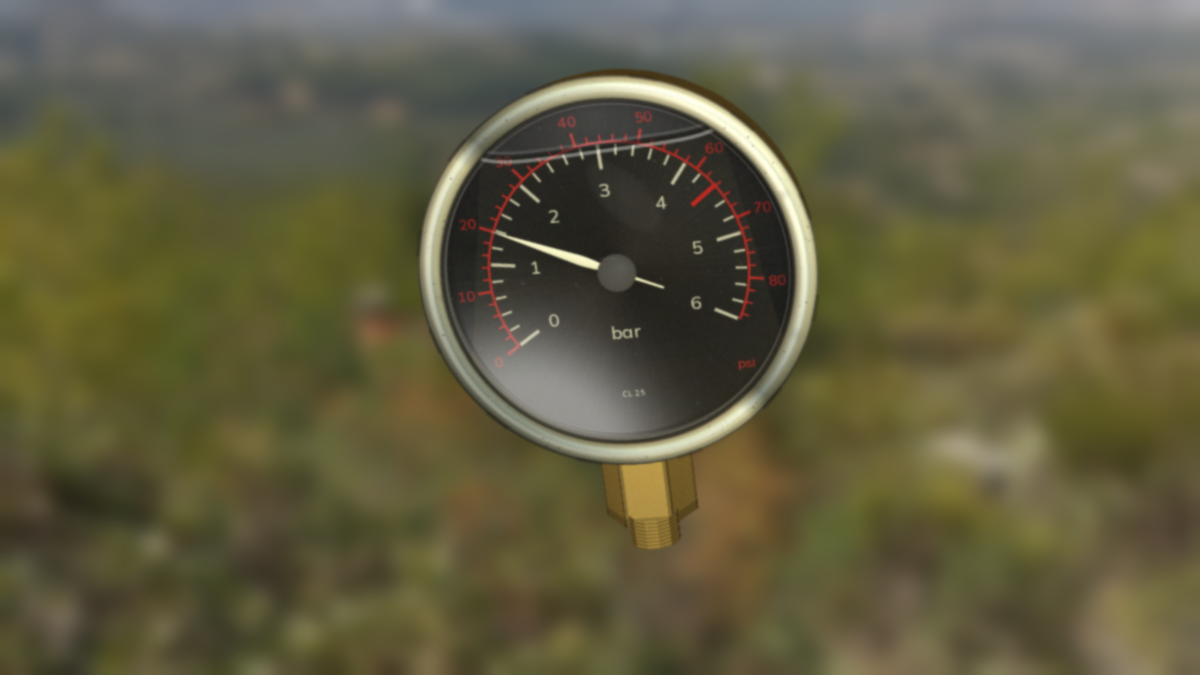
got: 1.4 bar
